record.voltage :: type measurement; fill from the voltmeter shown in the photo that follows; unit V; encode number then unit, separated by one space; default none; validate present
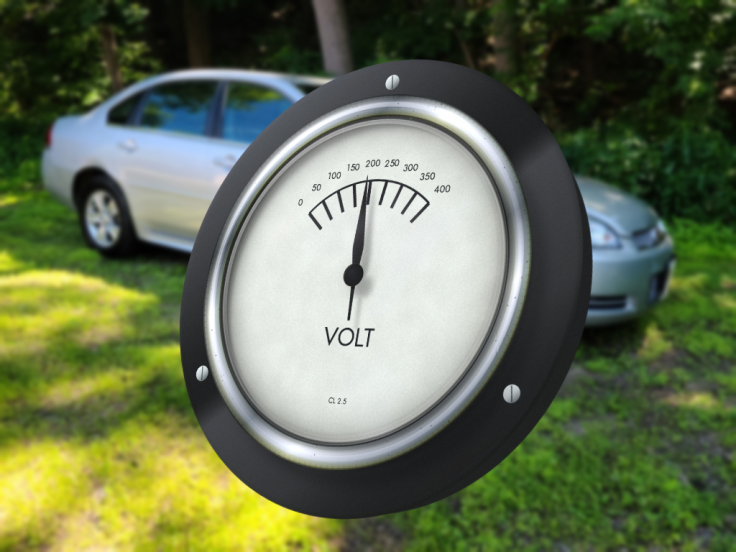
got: 200 V
